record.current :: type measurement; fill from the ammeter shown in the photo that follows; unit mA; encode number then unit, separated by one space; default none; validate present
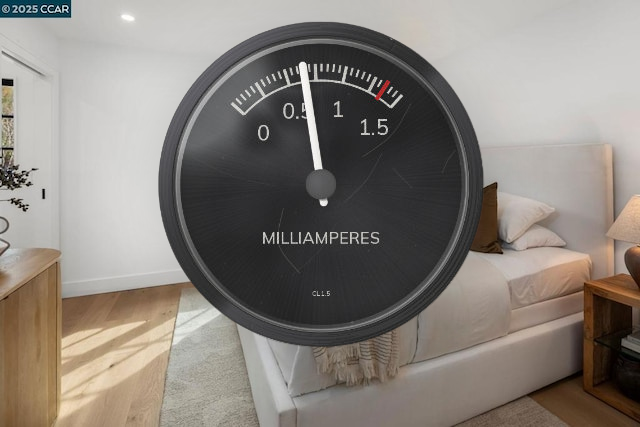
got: 0.65 mA
